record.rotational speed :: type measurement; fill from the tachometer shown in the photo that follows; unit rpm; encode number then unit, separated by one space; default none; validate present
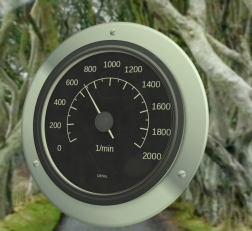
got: 700 rpm
